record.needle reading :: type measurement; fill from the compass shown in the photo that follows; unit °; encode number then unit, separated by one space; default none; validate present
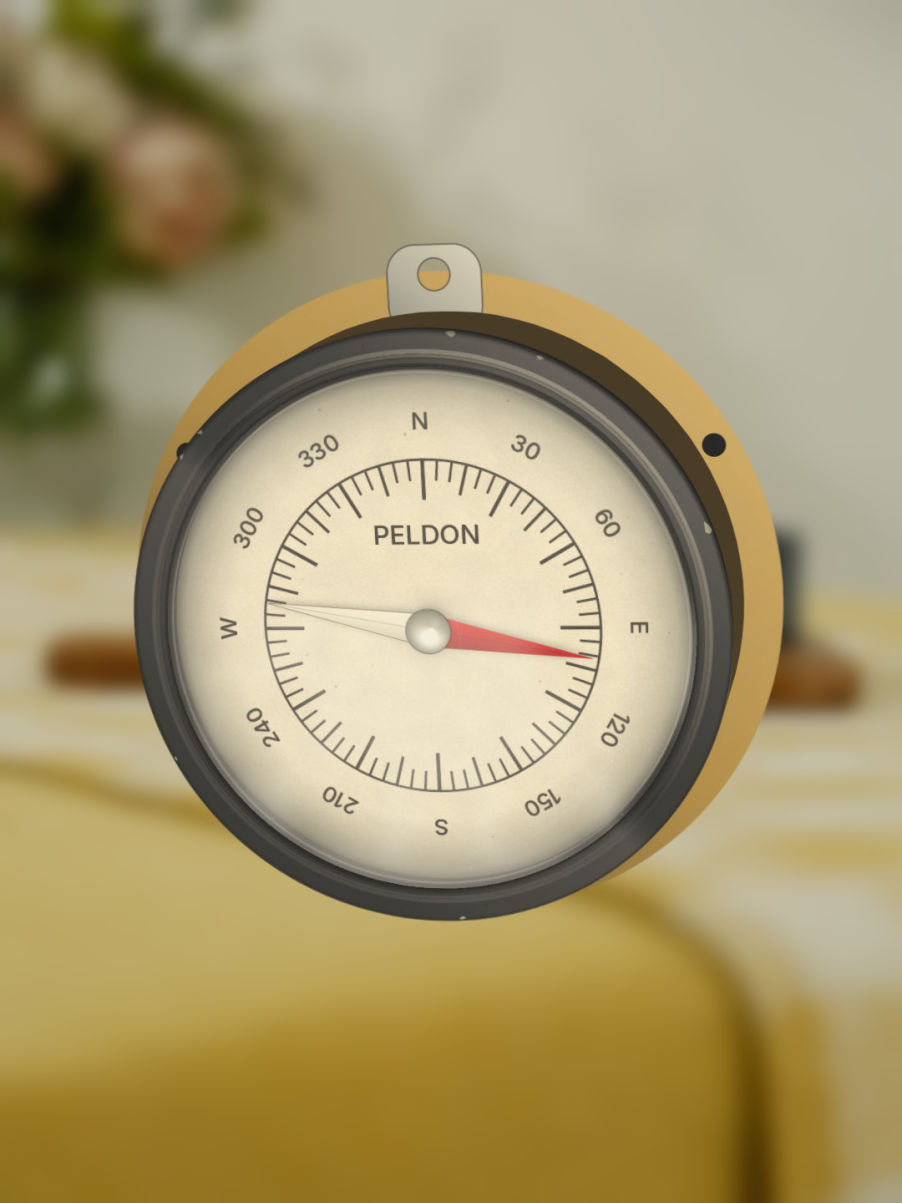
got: 100 °
